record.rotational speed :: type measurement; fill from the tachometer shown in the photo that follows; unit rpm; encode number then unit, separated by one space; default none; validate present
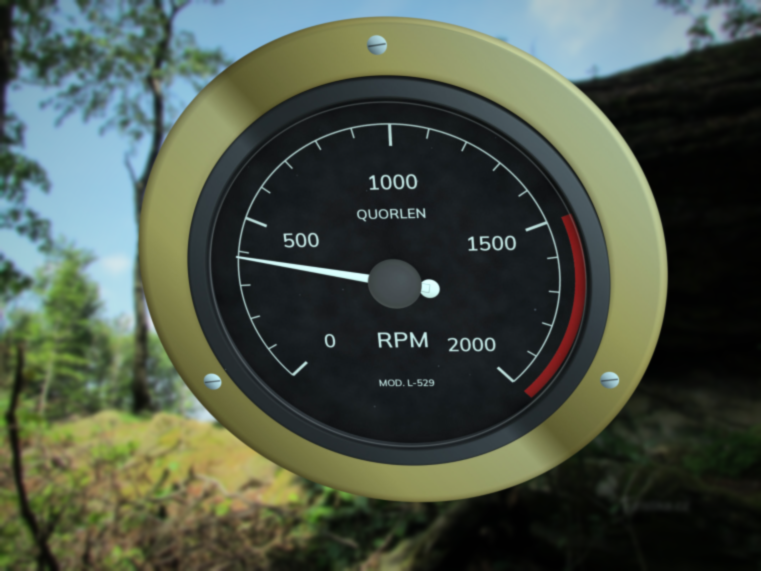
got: 400 rpm
